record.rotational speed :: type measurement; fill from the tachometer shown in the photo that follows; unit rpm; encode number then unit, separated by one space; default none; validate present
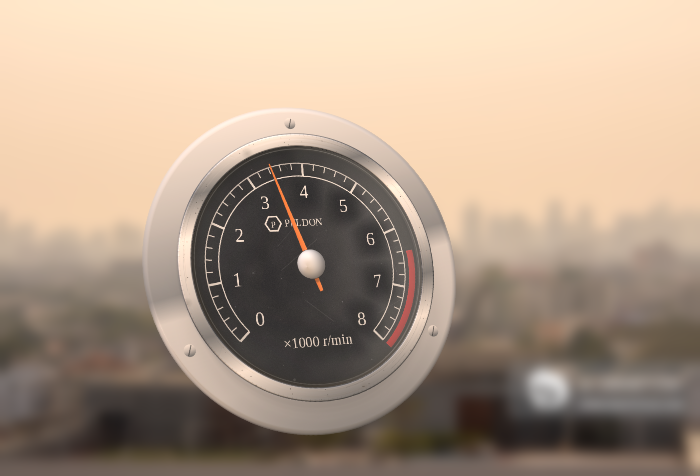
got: 3400 rpm
